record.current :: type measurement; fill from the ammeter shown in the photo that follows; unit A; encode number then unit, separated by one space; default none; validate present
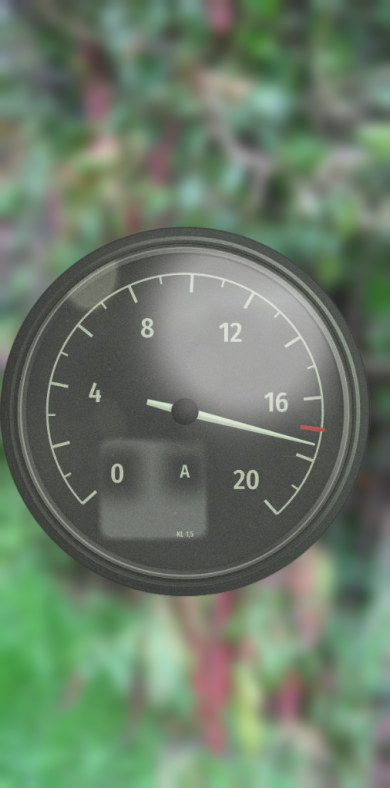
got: 17.5 A
